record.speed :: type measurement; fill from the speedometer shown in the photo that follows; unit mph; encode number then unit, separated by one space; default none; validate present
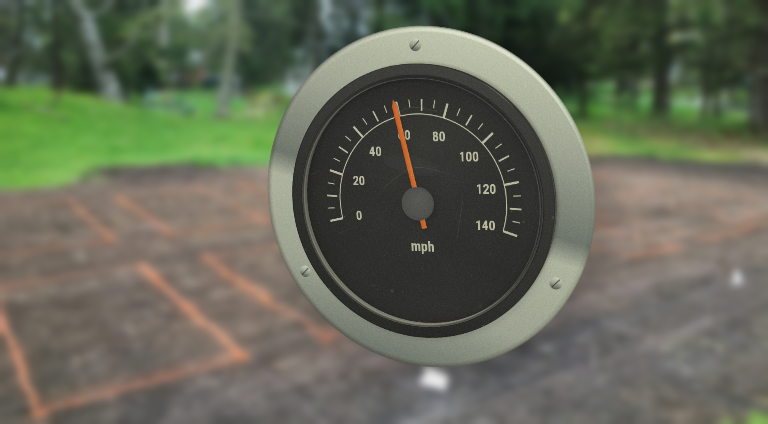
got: 60 mph
